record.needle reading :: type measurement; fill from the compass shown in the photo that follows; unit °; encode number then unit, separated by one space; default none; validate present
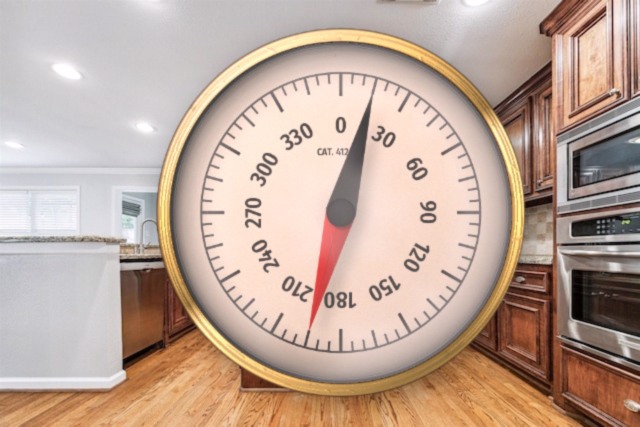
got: 195 °
